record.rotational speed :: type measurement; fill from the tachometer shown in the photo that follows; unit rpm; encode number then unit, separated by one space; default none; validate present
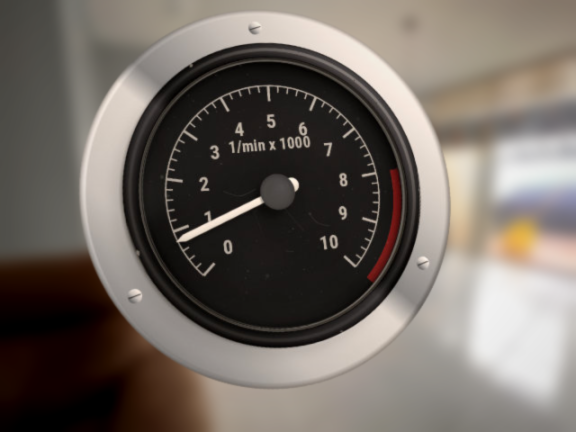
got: 800 rpm
